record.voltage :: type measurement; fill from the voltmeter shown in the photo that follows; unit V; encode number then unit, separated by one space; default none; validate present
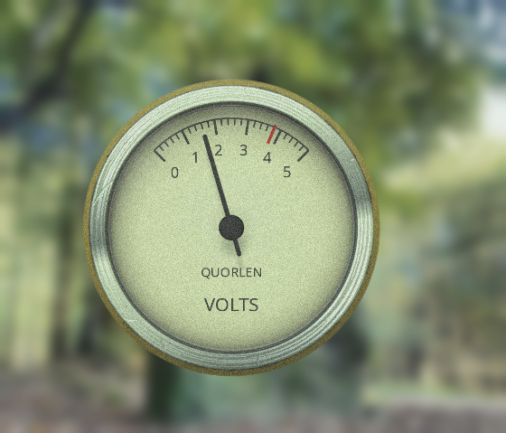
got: 1.6 V
